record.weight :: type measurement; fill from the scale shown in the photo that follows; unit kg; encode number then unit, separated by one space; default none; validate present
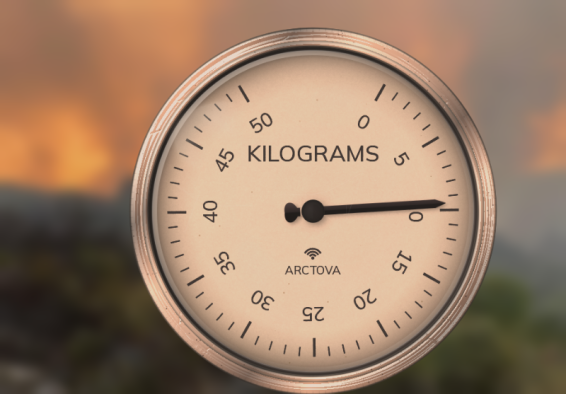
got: 9.5 kg
